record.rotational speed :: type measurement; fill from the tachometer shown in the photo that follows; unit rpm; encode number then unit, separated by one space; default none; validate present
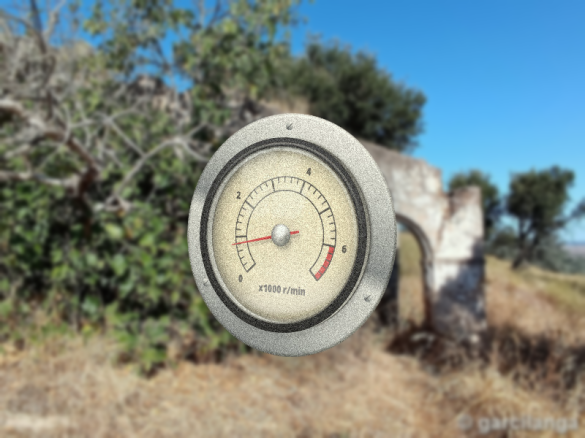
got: 800 rpm
